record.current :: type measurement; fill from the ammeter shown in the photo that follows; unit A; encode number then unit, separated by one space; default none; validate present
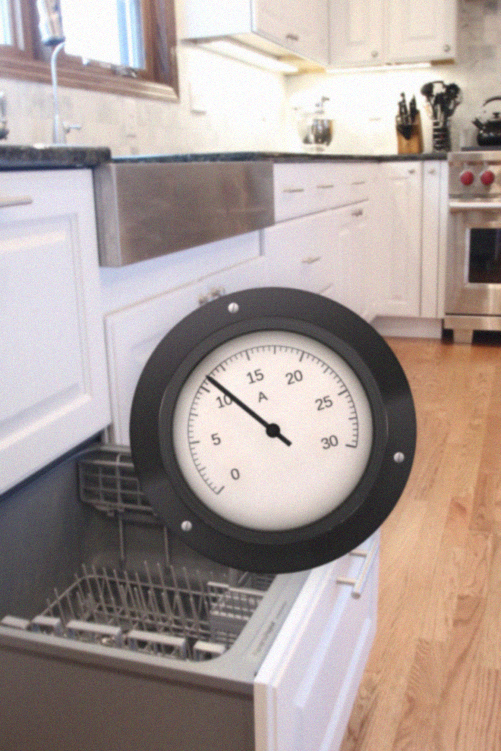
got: 11 A
